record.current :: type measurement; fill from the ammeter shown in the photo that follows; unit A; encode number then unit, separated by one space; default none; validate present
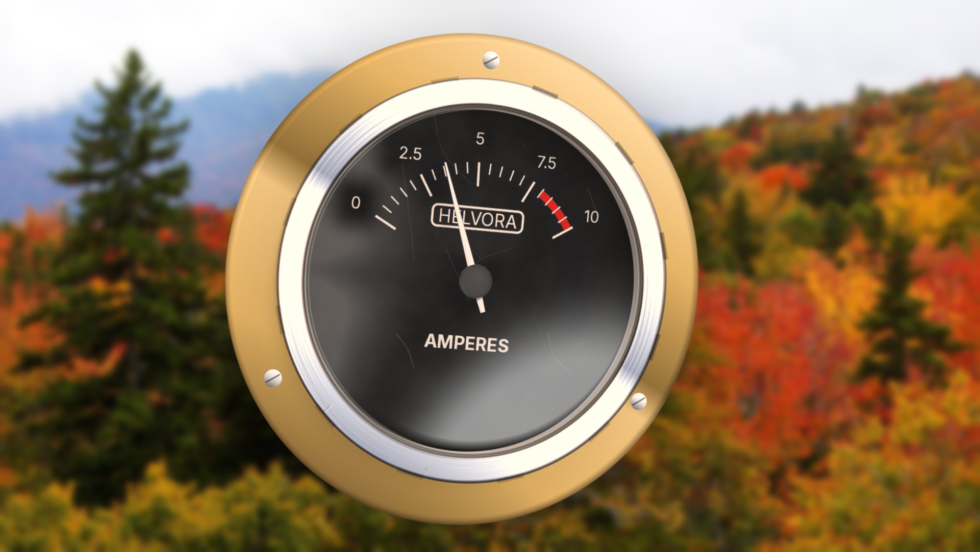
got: 3.5 A
